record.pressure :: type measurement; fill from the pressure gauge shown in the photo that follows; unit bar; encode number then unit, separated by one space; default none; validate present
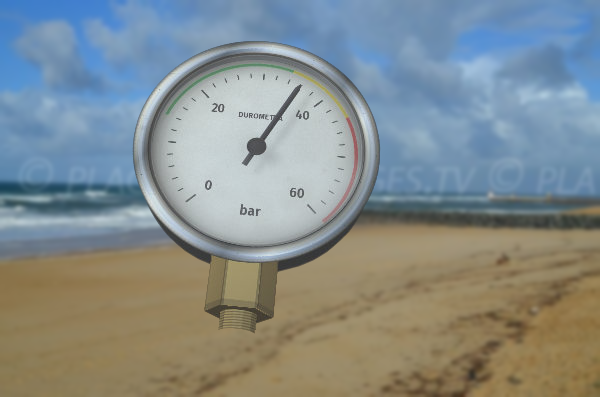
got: 36 bar
